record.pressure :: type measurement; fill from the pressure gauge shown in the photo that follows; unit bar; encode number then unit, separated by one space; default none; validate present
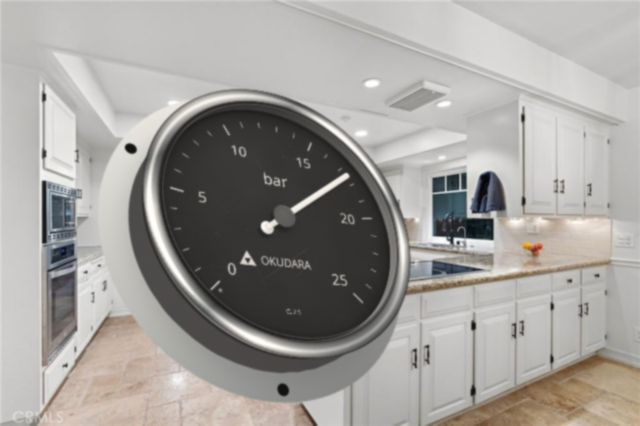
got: 17.5 bar
